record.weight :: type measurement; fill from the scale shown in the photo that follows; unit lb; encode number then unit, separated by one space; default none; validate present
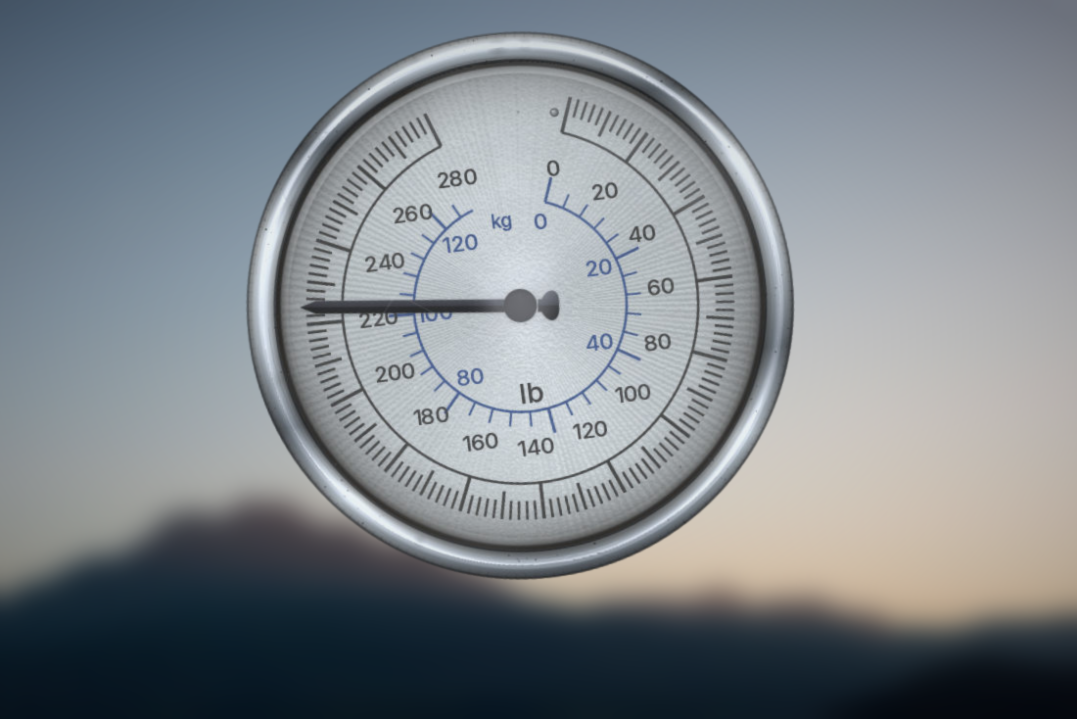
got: 224 lb
